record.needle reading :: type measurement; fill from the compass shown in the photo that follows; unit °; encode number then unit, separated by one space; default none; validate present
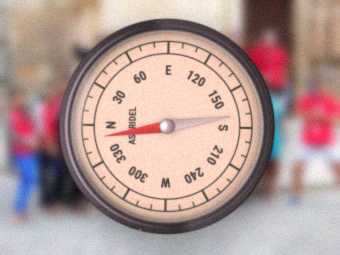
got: 350 °
